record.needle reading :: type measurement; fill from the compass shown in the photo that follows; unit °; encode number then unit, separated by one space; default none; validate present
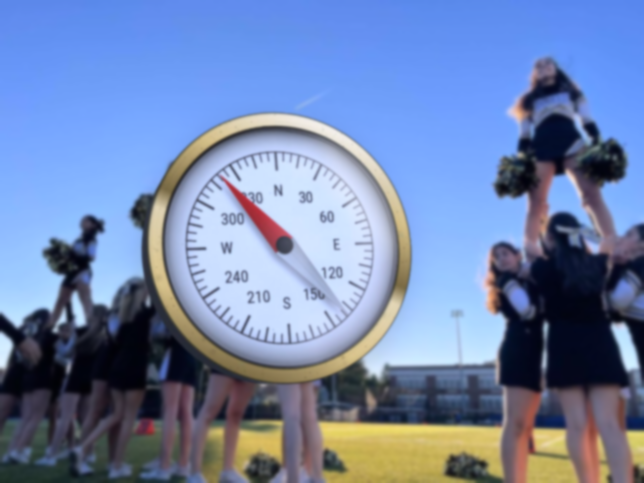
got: 320 °
